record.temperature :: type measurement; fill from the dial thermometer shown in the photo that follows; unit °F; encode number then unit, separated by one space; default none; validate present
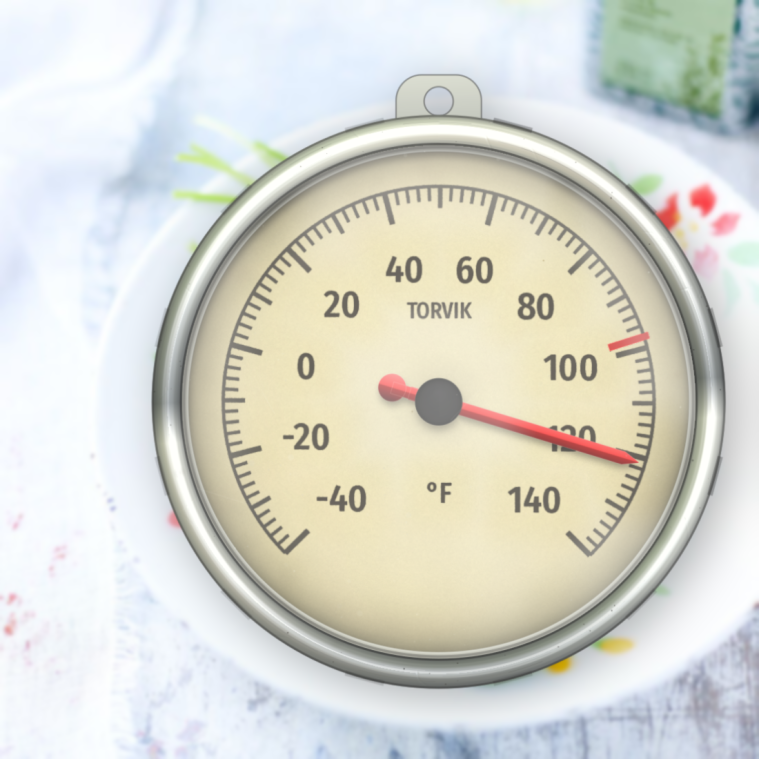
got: 121 °F
